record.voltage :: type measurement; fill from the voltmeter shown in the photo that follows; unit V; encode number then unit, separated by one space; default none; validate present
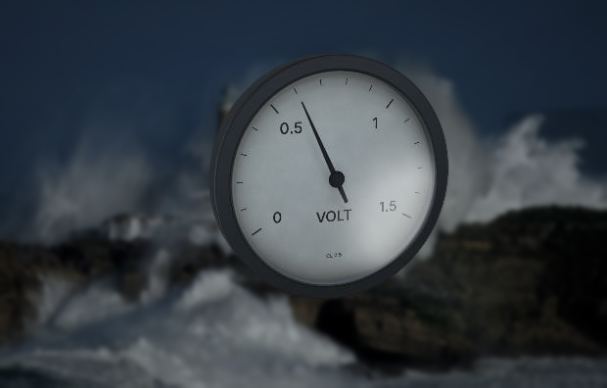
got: 0.6 V
